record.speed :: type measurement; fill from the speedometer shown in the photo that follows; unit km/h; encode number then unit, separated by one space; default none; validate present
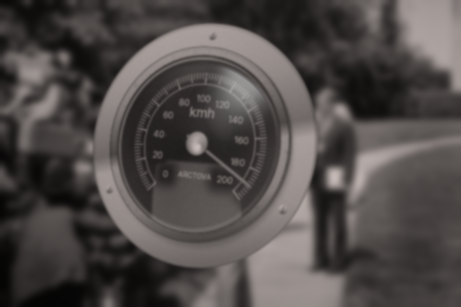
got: 190 km/h
